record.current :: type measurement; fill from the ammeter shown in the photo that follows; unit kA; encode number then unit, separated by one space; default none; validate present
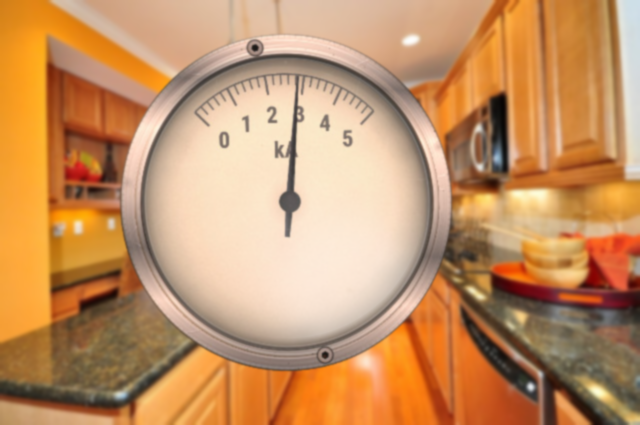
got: 2.8 kA
